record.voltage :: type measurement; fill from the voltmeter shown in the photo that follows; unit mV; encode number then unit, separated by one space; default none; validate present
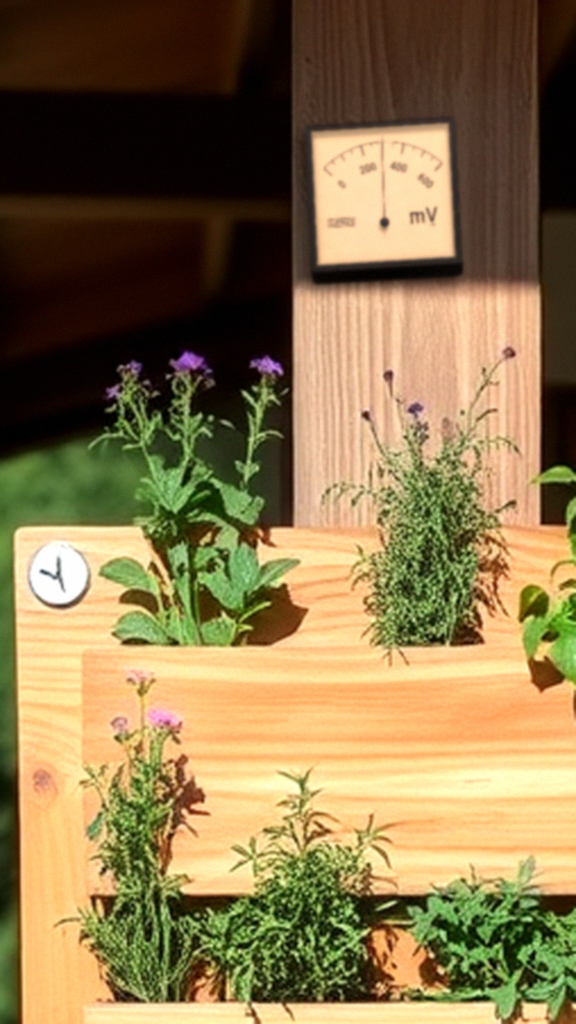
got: 300 mV
